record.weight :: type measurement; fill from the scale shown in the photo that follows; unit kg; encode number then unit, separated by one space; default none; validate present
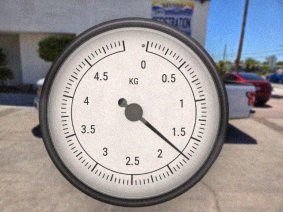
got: 1.75 kg
